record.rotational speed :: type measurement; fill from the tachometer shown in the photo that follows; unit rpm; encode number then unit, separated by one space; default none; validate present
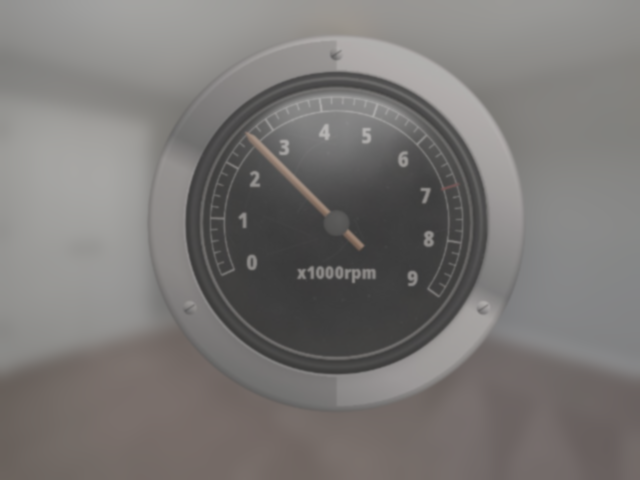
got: 2600 rpm
